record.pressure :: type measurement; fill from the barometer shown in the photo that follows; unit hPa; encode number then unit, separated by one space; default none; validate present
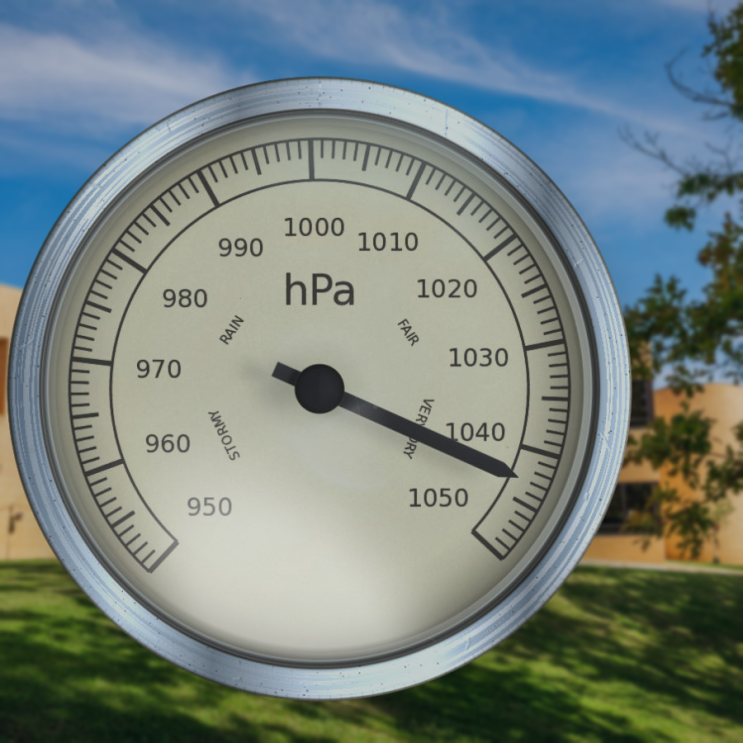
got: 1043 hPa
